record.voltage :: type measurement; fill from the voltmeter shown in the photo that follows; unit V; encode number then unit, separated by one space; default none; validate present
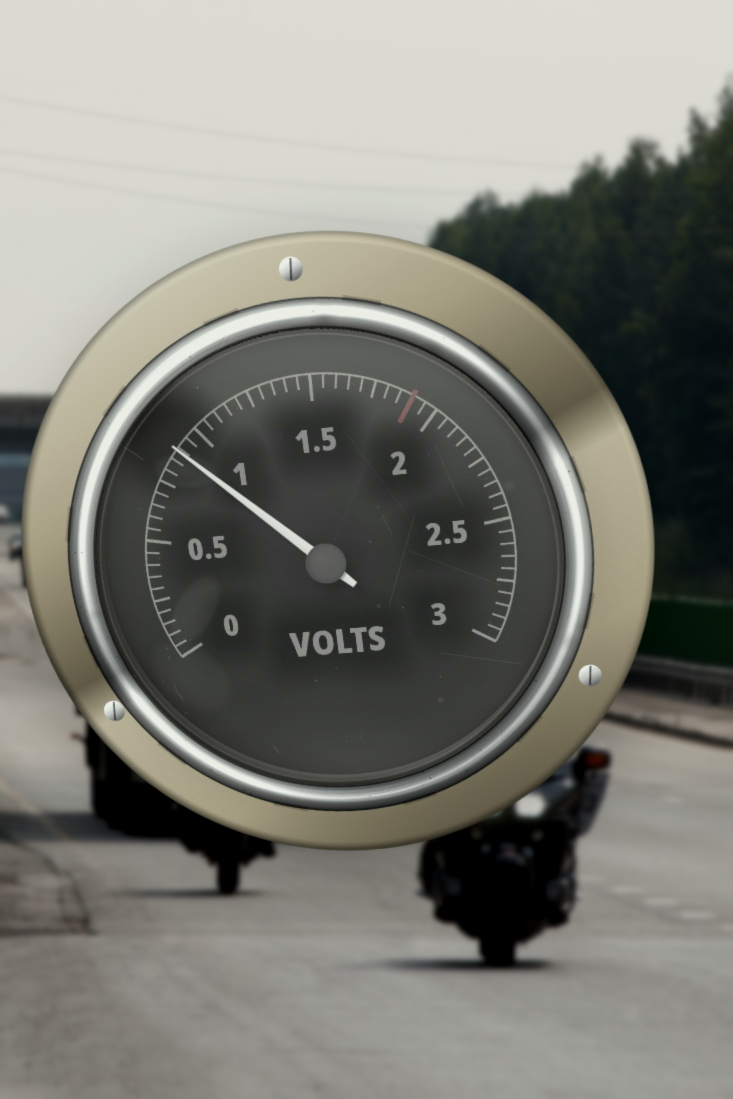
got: 0.9 V
